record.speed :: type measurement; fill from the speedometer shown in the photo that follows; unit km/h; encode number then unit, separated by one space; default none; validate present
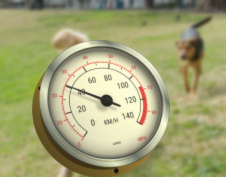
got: 40 km/h
